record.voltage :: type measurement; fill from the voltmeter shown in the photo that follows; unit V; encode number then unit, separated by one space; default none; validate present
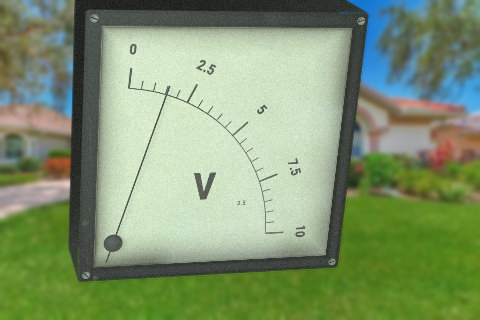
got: 1.5 V
